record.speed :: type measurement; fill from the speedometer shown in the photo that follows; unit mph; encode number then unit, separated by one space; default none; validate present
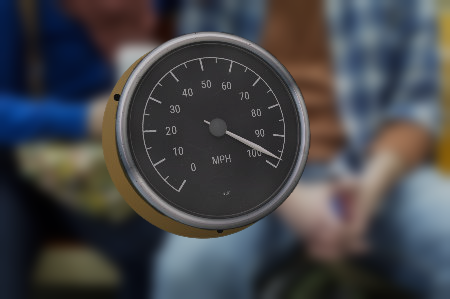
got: 97.5 mph
